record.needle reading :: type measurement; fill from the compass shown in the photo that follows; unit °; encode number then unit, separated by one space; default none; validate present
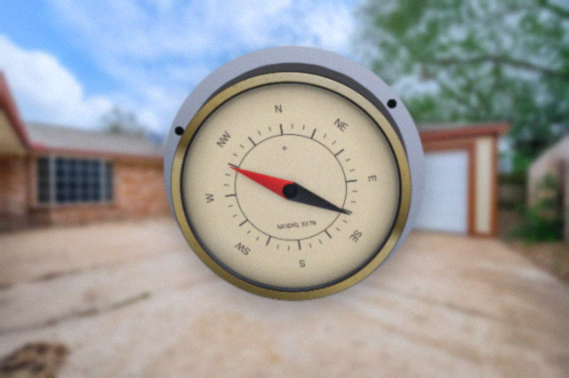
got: 300 °
